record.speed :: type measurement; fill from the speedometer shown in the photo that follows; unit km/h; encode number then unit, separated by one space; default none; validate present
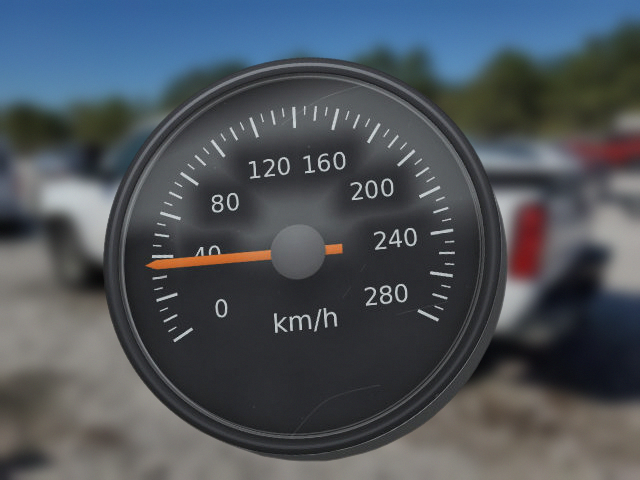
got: 35 km/h
